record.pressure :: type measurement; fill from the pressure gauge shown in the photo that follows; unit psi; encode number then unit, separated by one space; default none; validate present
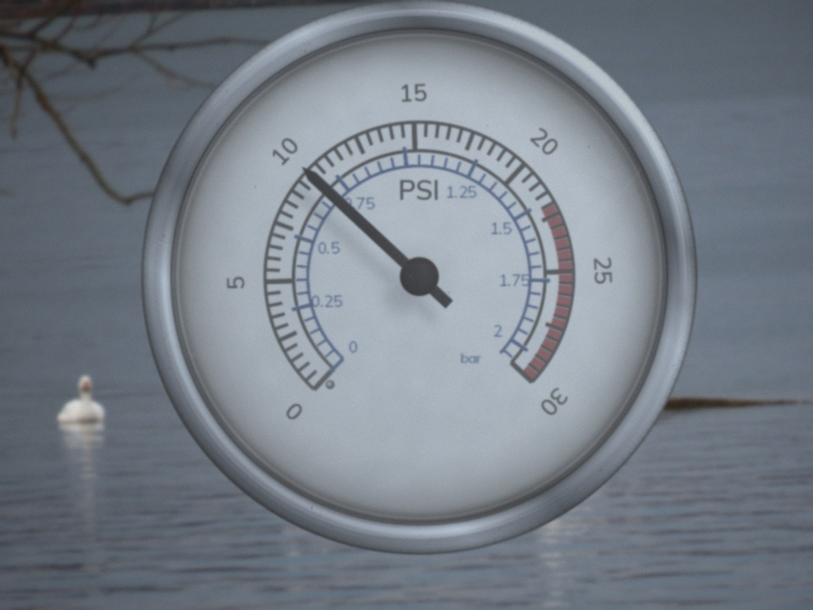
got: 10 psi
